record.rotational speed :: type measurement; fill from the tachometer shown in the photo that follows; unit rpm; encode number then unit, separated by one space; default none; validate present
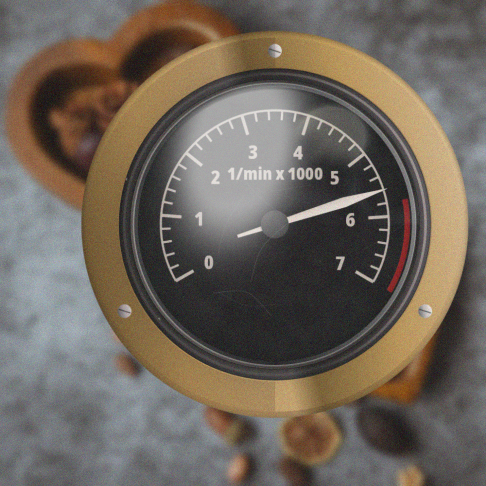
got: 5600 rpm
